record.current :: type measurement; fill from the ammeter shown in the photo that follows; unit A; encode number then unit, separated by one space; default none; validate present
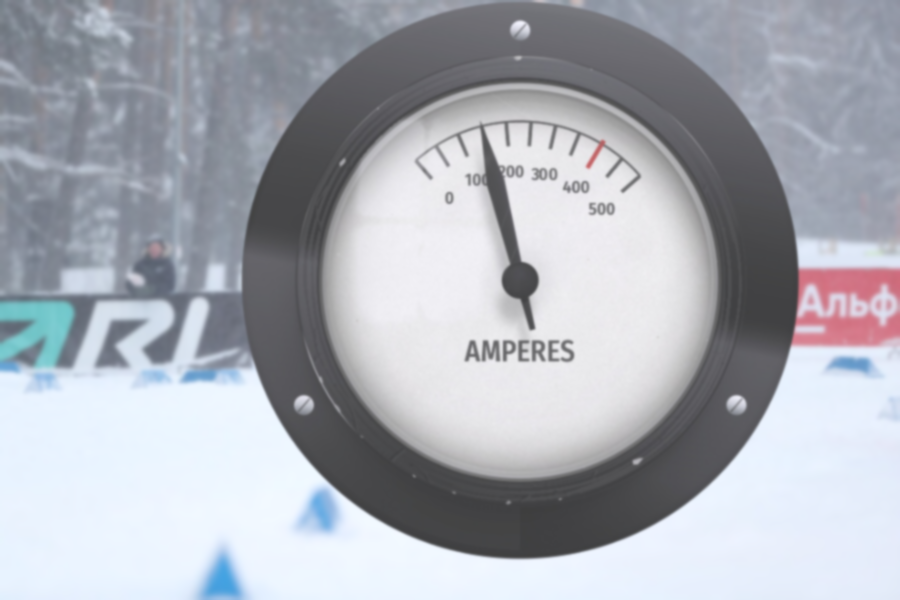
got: 150 A
